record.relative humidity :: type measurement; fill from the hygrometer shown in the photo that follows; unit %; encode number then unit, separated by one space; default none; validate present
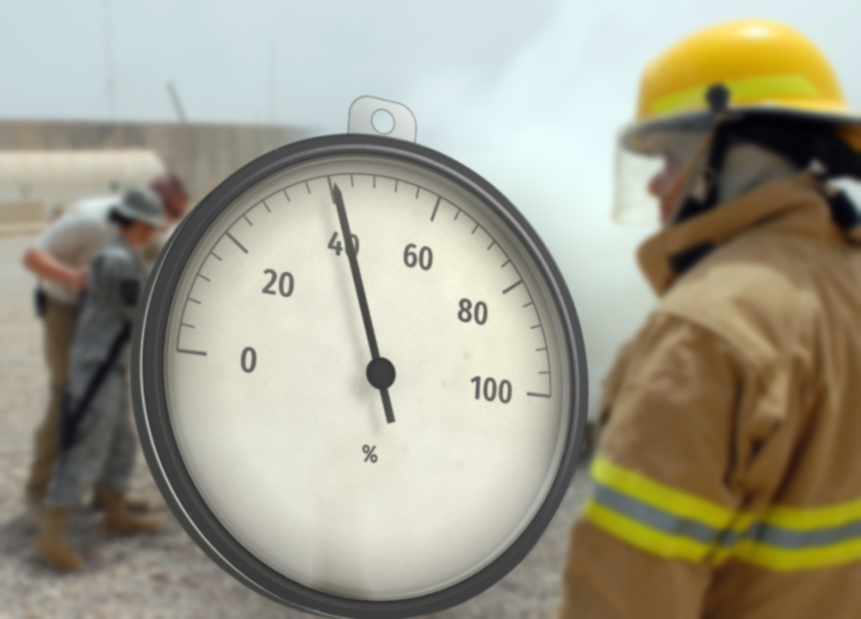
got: 40 %
